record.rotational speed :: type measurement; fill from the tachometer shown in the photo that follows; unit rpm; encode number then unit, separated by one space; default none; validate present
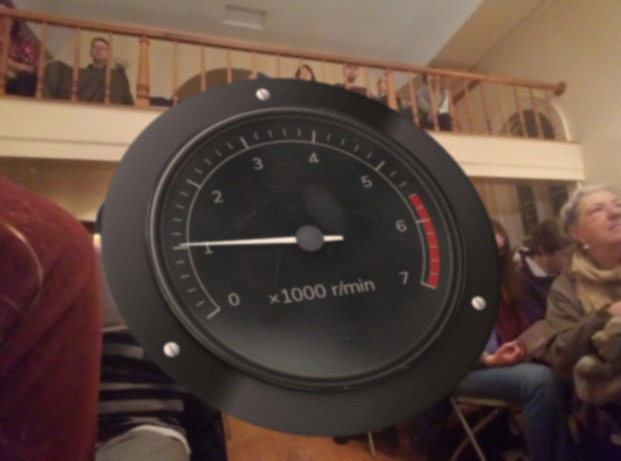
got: 1000 rpm
